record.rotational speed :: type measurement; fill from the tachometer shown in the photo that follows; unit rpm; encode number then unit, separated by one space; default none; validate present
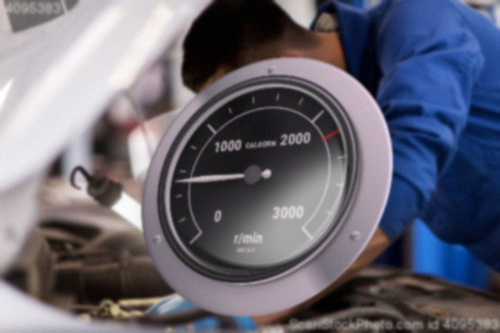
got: 500 rpm
